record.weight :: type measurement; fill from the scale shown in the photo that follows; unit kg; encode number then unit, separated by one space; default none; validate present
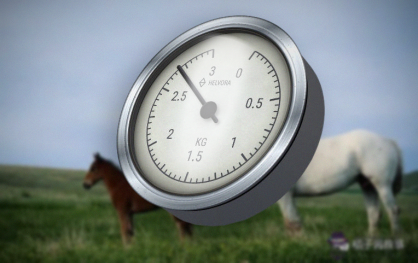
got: 2.7 kg
